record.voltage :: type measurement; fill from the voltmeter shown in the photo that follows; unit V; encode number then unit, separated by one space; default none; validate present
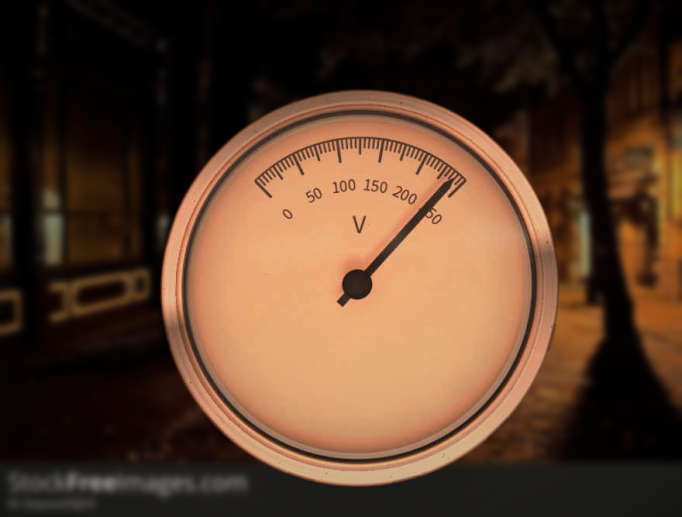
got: 240 V
